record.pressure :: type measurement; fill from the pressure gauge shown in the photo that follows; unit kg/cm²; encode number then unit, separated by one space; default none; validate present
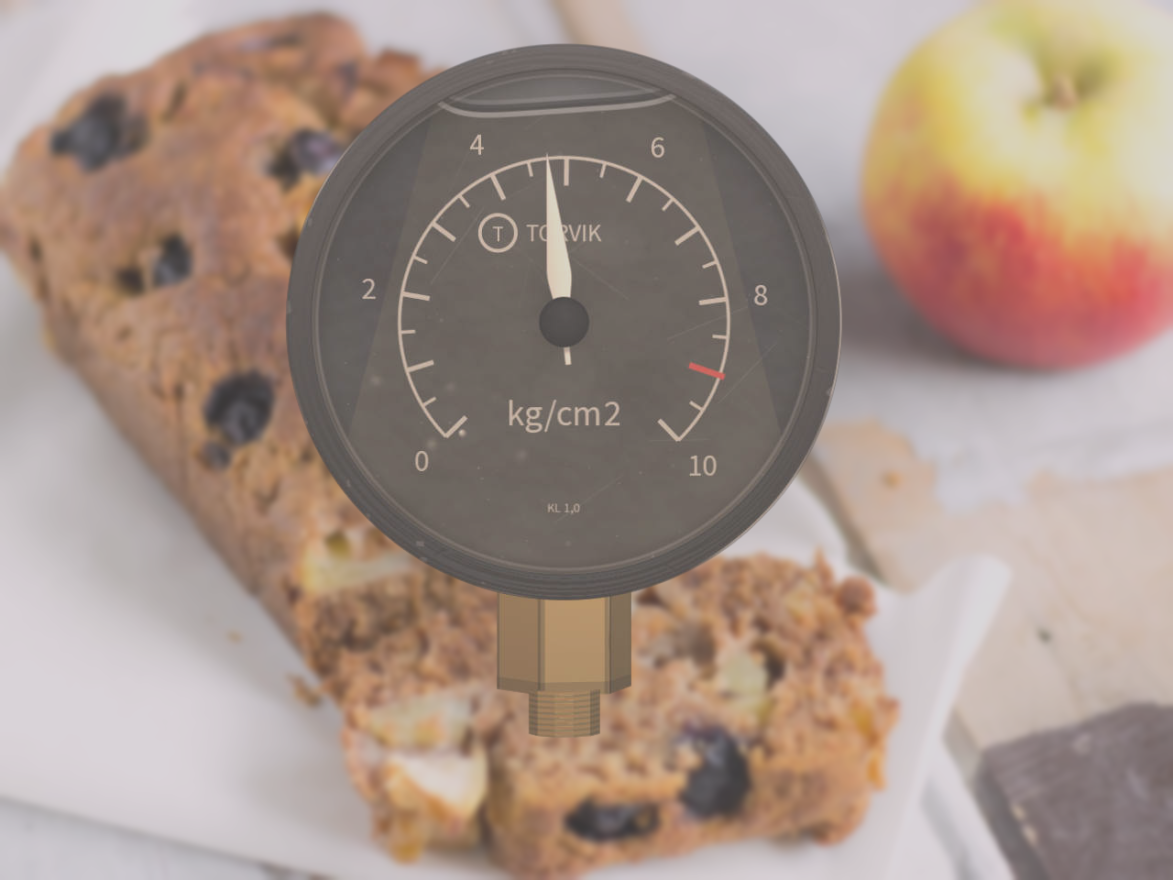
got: 4.75 kg/cm²
